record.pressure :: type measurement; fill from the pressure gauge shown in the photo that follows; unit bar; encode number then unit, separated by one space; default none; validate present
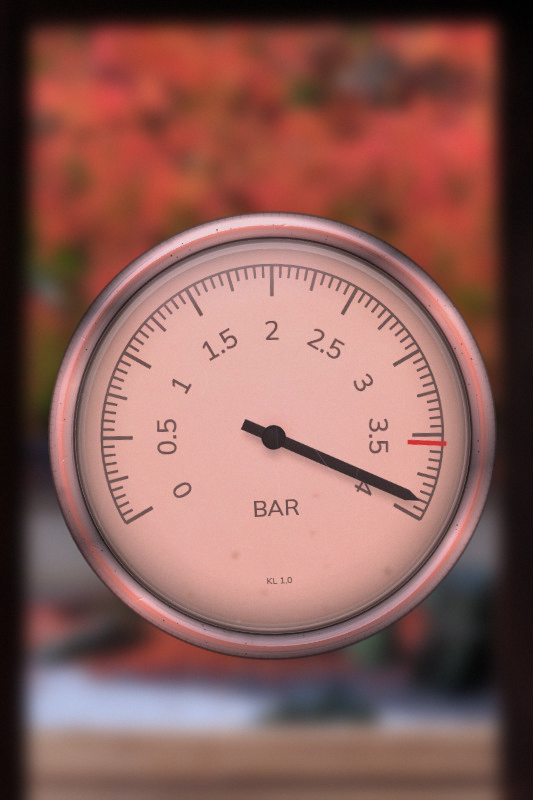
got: 3.9 bar
